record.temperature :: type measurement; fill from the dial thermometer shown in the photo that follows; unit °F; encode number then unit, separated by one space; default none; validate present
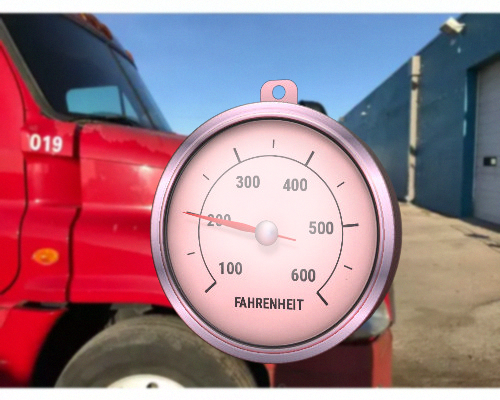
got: 200 °F
